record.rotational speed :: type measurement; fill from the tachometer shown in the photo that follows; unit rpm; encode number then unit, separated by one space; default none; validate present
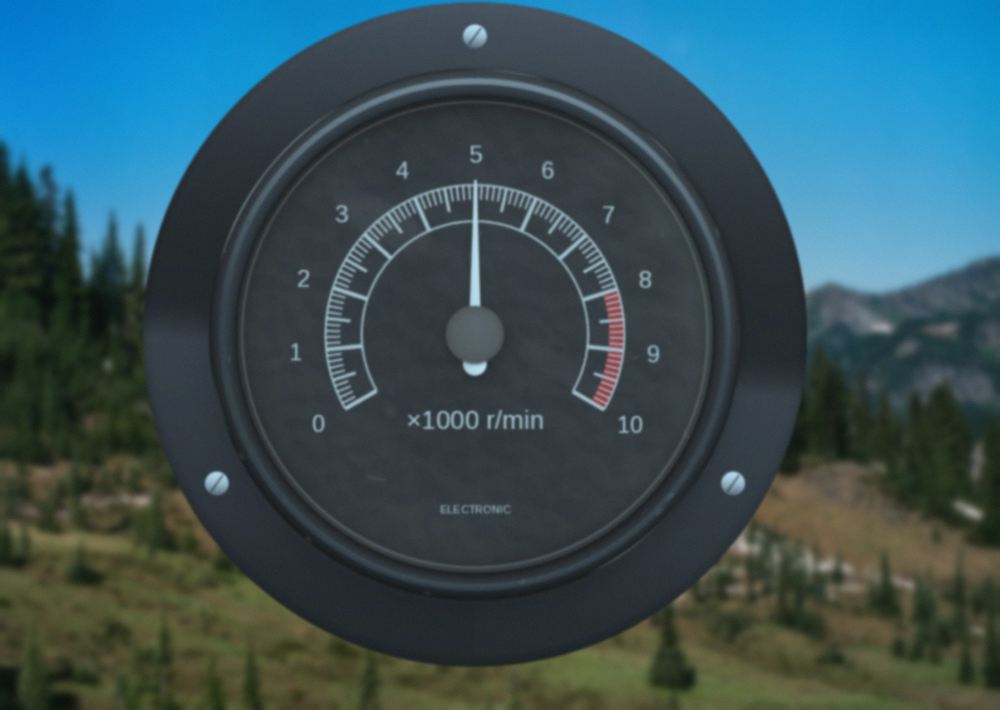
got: 5000 rpm
